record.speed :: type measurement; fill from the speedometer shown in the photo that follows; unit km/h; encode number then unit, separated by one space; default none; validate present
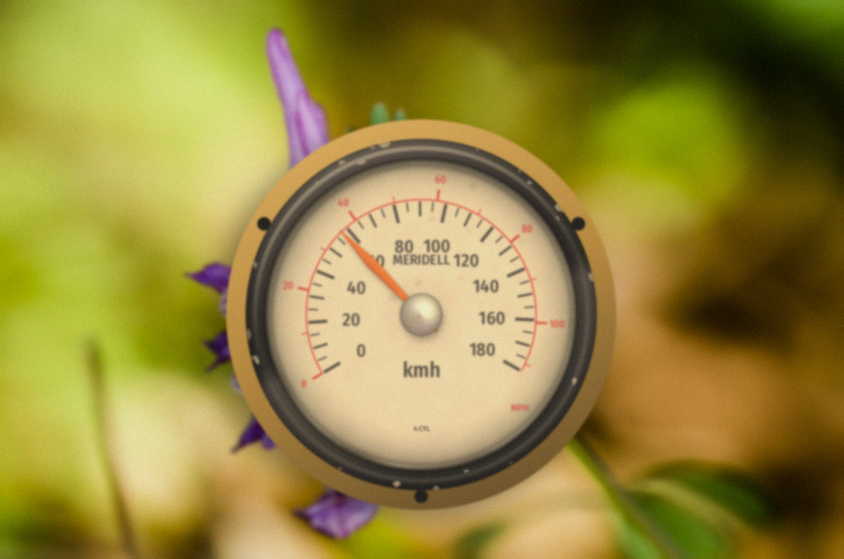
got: 57.5 km/h
